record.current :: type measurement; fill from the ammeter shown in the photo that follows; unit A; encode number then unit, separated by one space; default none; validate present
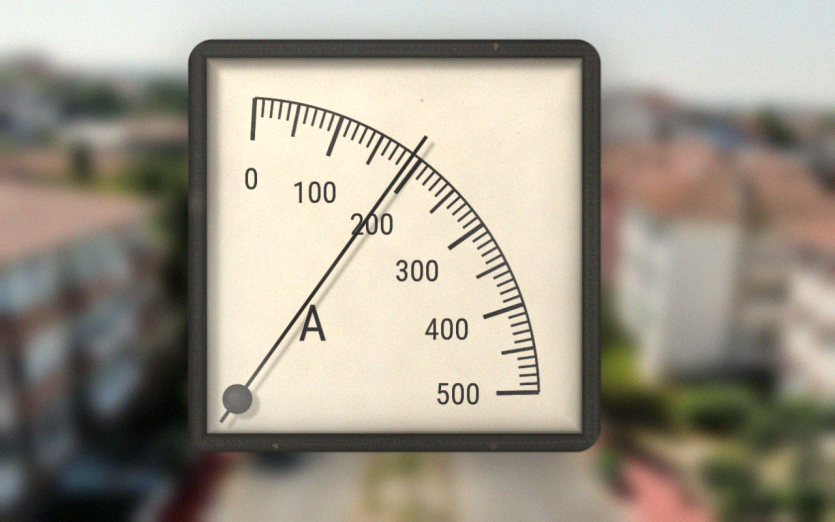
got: 190 A
